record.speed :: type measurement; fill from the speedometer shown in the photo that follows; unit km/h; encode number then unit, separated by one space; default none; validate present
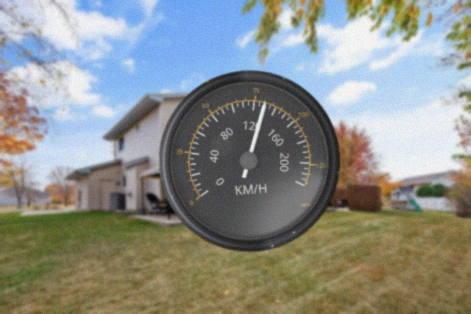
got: 130 km/h
